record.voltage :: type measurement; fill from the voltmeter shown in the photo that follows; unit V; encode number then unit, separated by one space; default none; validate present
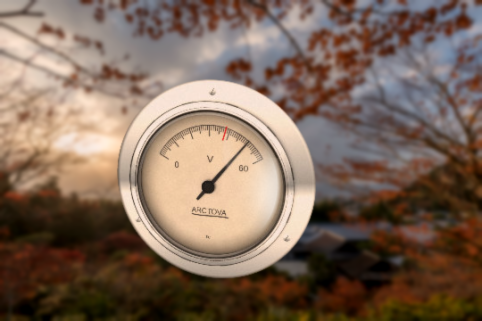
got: 50 V
